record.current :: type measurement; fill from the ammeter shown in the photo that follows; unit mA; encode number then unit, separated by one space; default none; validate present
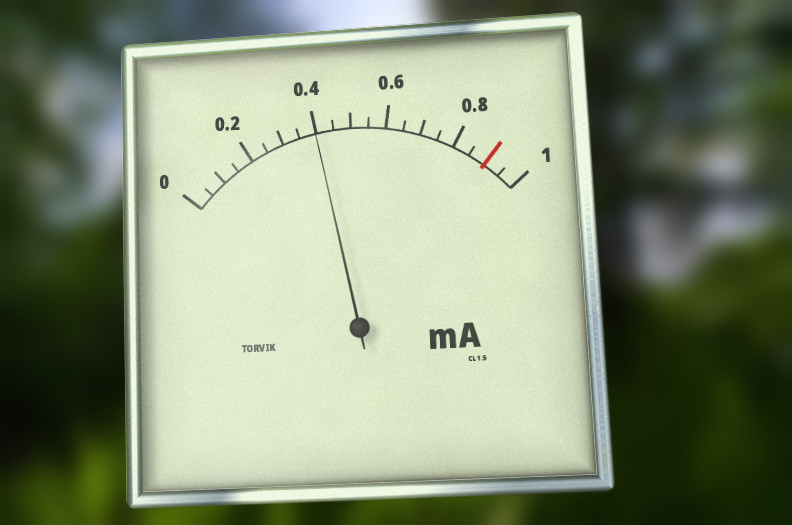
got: 0.4 mA
